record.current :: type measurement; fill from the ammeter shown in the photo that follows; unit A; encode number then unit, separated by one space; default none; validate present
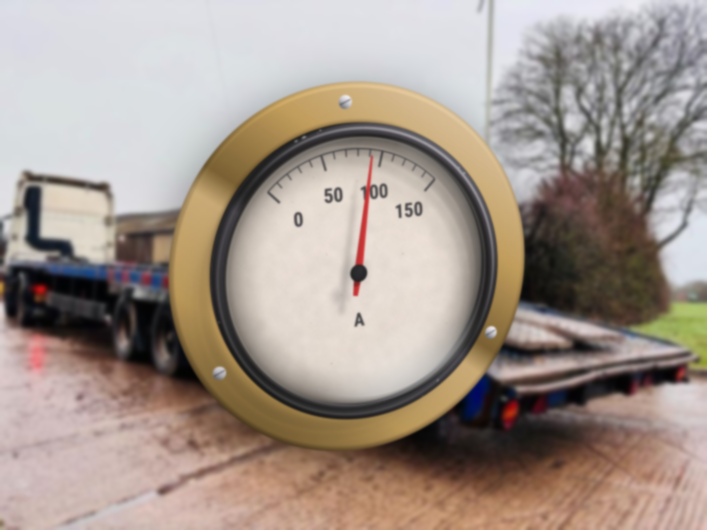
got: 90 A
